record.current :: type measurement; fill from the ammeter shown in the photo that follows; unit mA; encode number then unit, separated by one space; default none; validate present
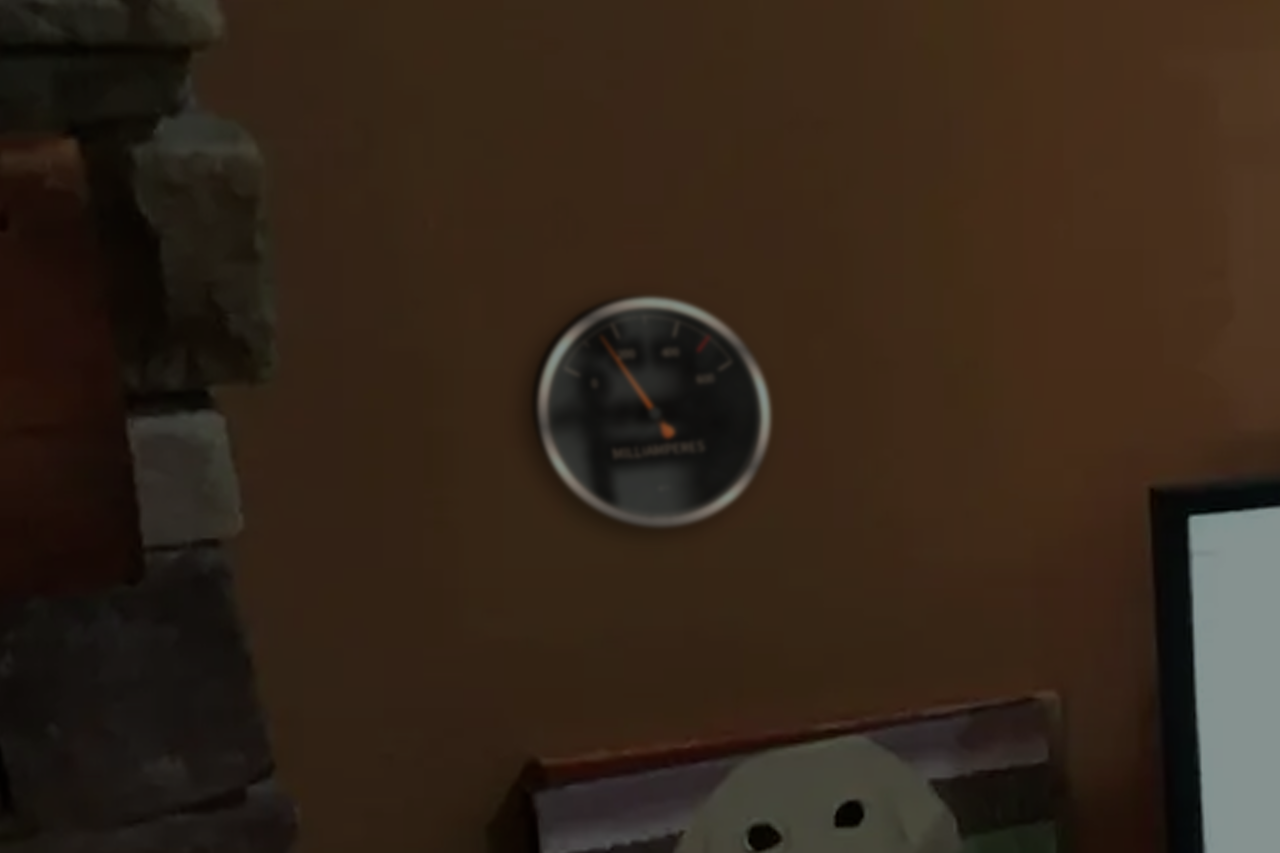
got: 150 mA
